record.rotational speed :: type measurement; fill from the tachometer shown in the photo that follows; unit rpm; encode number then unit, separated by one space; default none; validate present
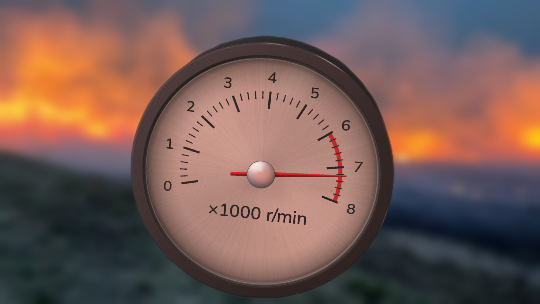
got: 7200 rpm
